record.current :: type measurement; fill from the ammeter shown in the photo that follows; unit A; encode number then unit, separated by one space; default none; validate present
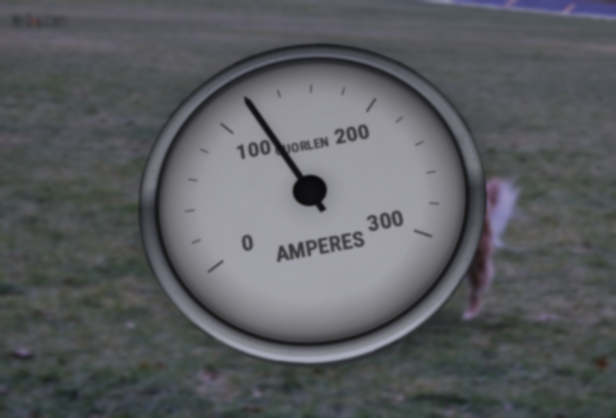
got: 120 A
